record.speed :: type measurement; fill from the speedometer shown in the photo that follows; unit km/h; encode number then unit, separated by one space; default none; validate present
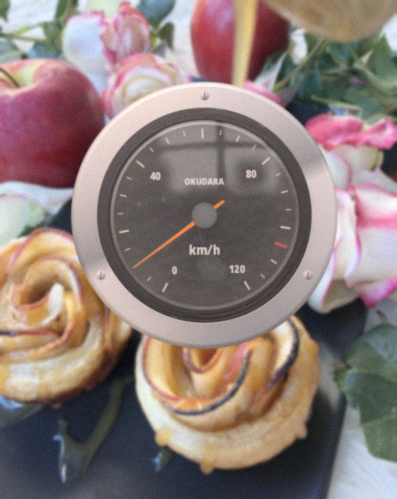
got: 10 km/h
